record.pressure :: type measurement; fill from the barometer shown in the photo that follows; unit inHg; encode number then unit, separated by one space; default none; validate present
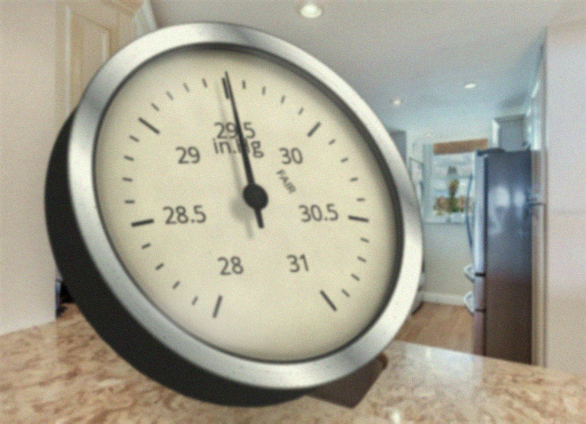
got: 29.5 inHg
